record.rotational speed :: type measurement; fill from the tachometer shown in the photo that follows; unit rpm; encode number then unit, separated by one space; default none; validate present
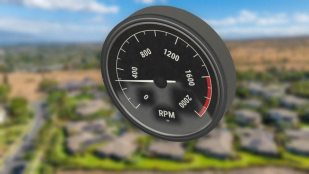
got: 300 rpm
